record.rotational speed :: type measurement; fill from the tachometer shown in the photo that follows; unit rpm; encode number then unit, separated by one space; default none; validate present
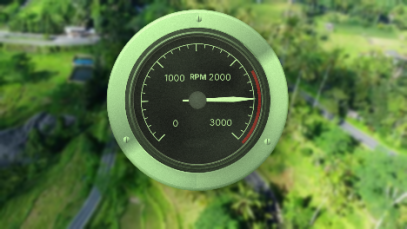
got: 2500 rpm
